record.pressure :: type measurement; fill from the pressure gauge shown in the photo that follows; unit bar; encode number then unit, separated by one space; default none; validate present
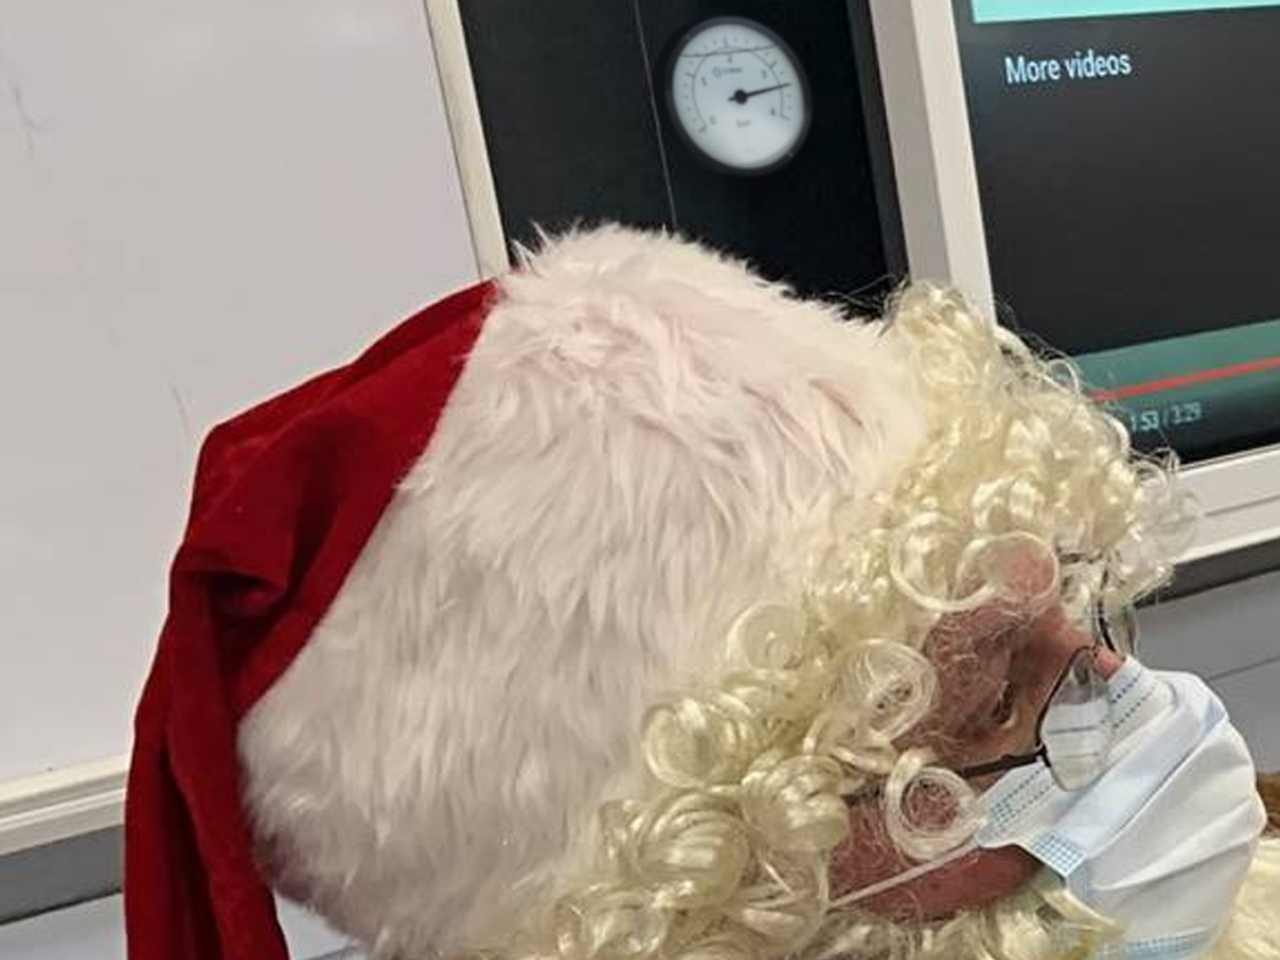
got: 3.4 bar
